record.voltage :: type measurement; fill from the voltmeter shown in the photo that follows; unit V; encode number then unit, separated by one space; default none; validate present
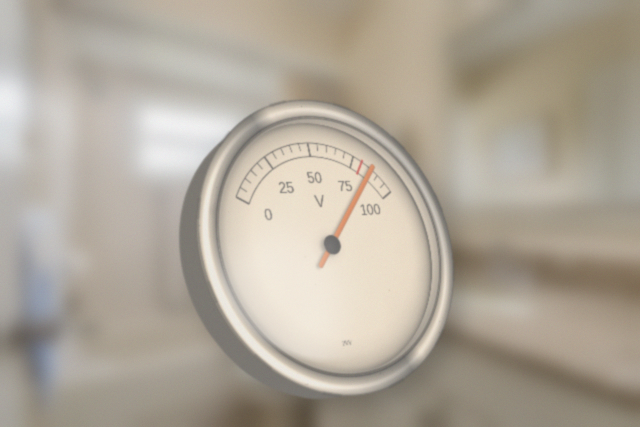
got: 85 V
